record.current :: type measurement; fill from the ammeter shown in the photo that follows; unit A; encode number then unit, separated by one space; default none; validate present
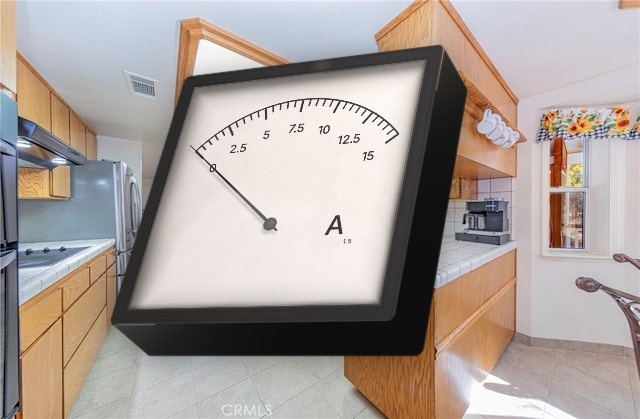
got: 0 A
